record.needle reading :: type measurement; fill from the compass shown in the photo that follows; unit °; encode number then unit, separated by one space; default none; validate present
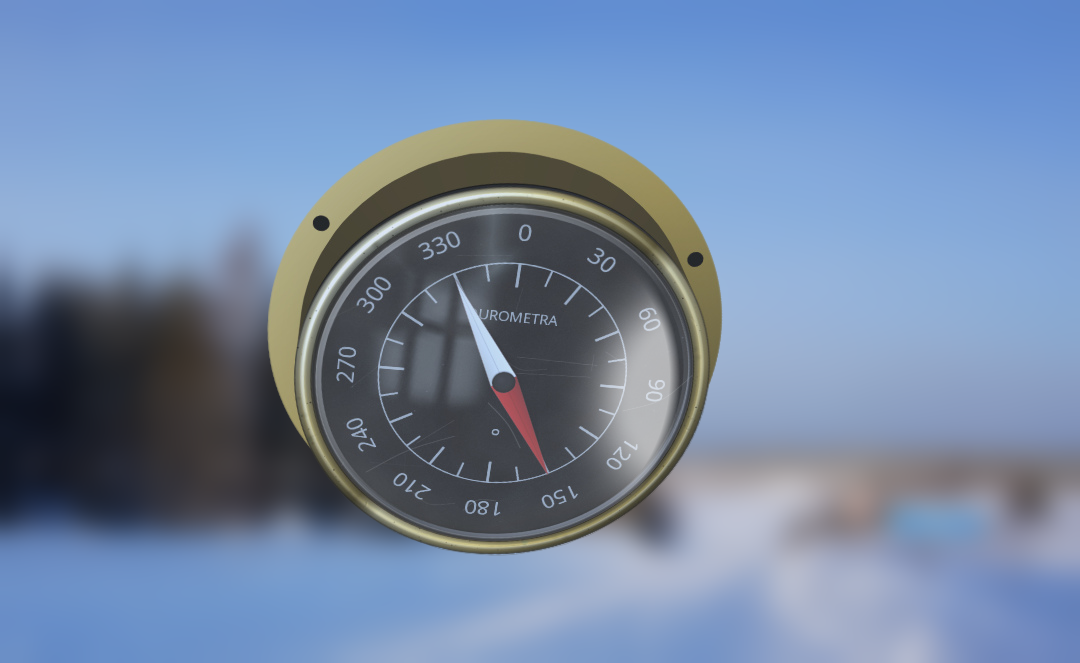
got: 150 °
